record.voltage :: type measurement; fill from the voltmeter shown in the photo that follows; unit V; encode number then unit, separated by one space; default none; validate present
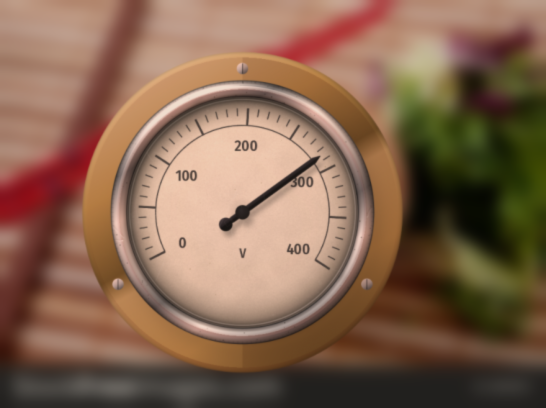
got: 285 V
